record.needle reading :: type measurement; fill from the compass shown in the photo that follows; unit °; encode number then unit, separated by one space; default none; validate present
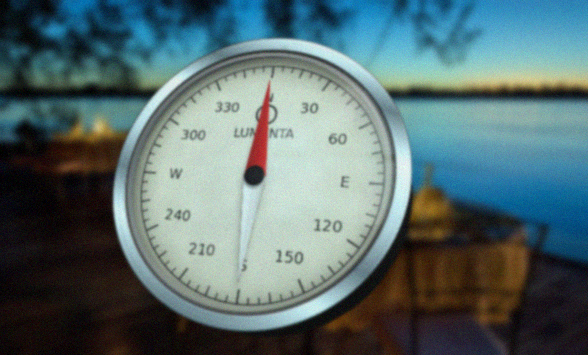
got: 0 °
